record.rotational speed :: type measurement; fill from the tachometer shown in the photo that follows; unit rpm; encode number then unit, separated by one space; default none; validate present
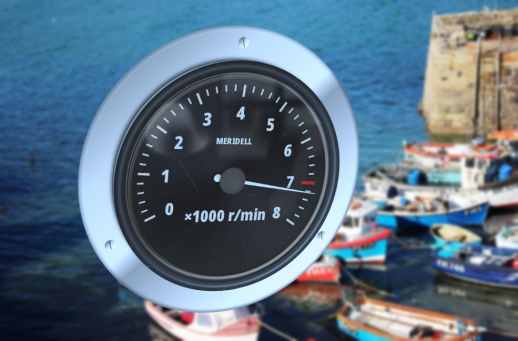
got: 7200 rpm
